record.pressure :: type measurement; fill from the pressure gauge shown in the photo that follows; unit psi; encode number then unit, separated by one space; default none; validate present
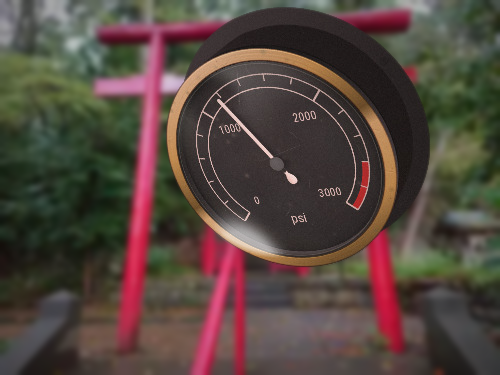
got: 1200 psi
